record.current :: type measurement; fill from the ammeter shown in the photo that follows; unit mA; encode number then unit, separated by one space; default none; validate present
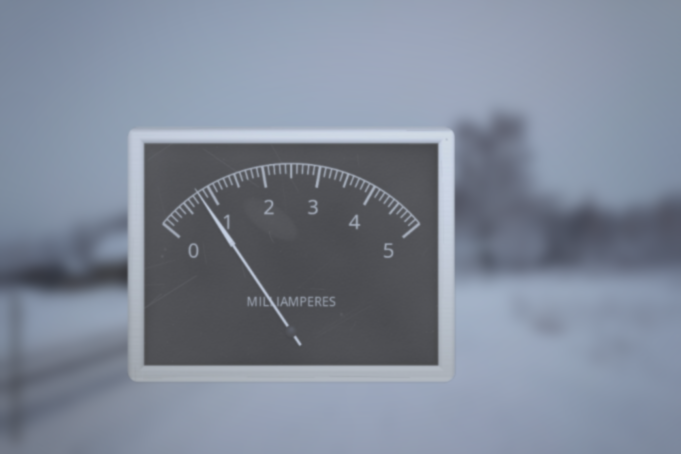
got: 0.8 mA
